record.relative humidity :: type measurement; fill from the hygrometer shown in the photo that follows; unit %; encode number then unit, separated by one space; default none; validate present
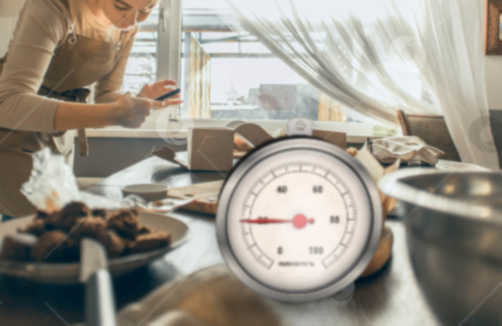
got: 20 %
